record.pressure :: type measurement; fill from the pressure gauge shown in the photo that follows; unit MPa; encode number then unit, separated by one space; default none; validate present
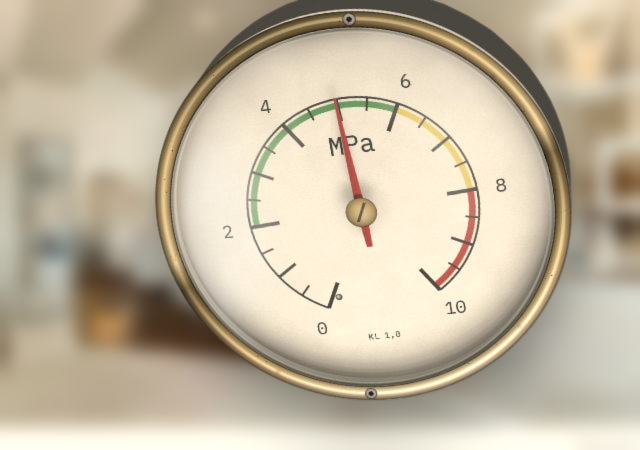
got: 5 MPa
